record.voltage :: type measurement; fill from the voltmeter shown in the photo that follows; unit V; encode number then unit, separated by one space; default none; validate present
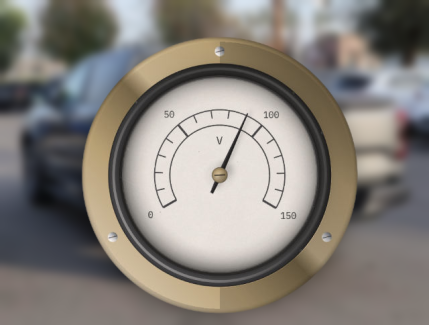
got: 90 V
